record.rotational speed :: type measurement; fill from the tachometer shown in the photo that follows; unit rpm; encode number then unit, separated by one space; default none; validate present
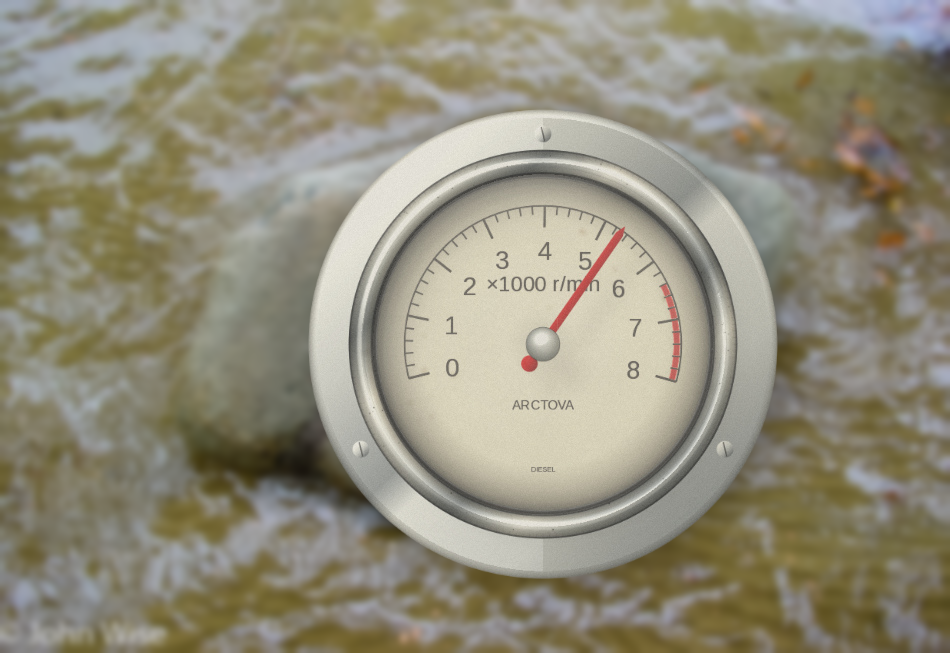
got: 5300 rpm
